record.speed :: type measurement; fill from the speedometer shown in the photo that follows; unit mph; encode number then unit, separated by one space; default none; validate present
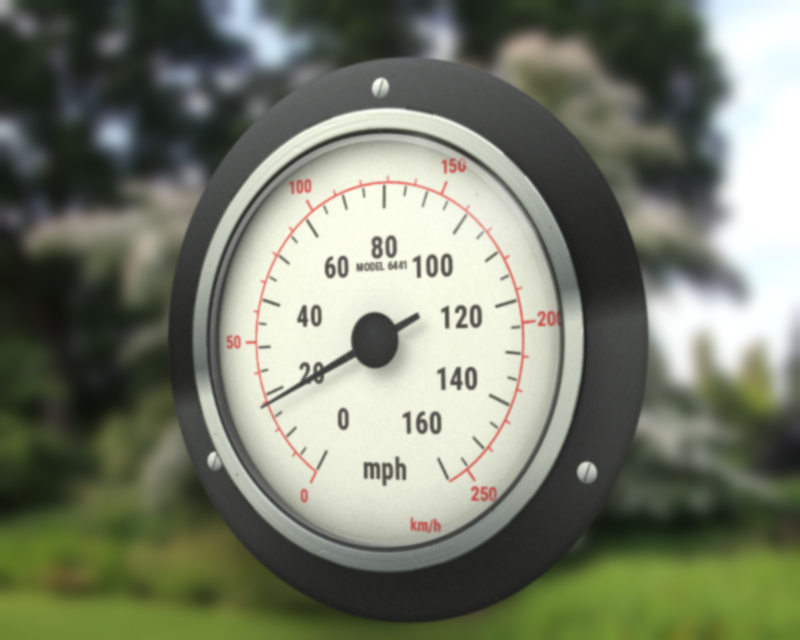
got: 17.5 mph
